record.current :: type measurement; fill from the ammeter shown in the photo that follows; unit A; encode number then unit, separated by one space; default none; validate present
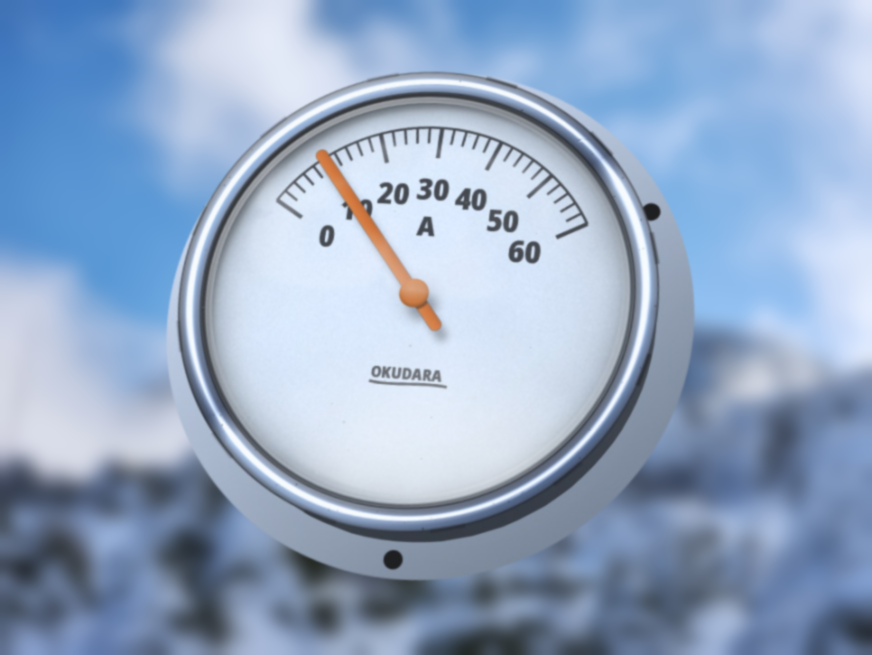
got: 10 A
